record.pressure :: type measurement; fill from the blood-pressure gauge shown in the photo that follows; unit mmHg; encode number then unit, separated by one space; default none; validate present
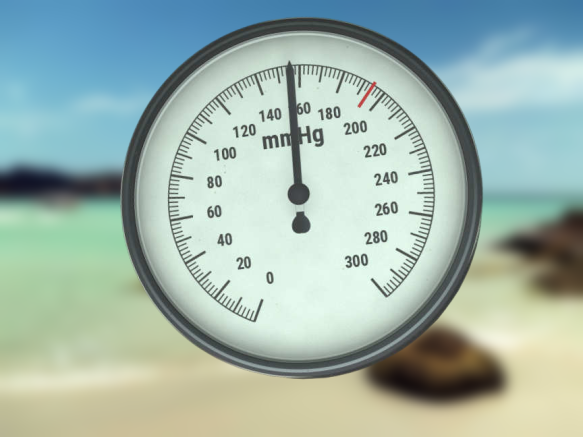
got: 156 mmHg
